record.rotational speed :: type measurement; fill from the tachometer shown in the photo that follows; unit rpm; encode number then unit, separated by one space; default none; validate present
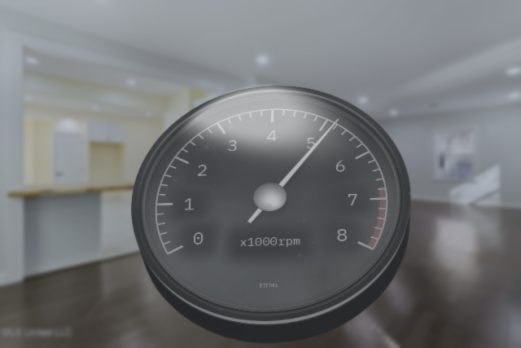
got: 5200 rpm
